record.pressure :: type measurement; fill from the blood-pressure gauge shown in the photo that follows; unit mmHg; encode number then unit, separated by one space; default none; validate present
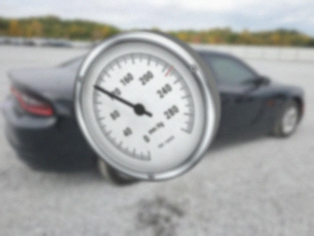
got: 120 mmHg
